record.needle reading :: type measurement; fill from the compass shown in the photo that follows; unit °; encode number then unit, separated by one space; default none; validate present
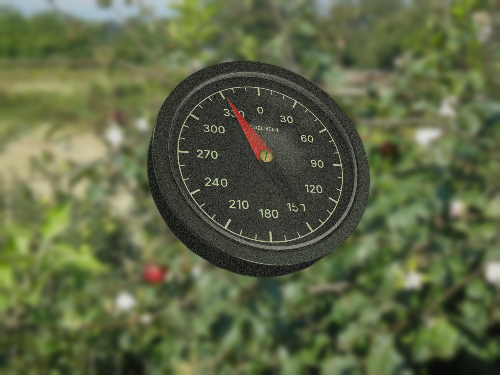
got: 330 °
